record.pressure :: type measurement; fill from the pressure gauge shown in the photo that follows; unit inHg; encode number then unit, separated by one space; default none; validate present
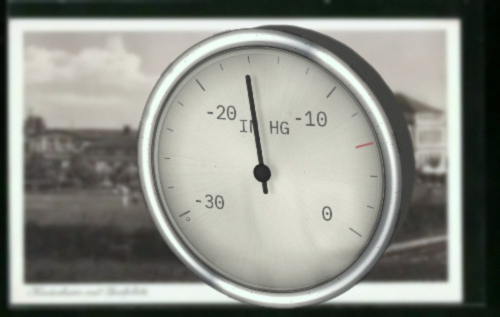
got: -16 inHg
